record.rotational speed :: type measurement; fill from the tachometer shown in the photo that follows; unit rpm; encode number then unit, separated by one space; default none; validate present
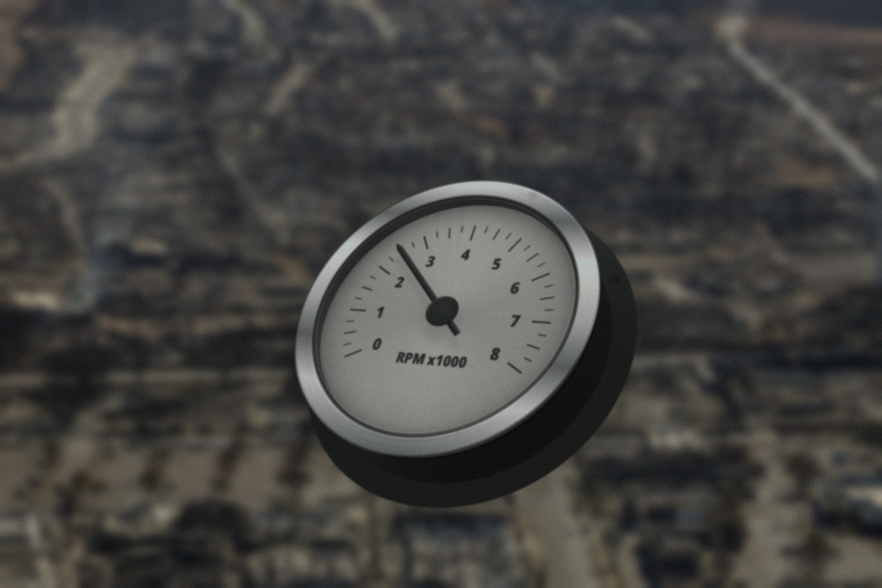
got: 2500 rpm
